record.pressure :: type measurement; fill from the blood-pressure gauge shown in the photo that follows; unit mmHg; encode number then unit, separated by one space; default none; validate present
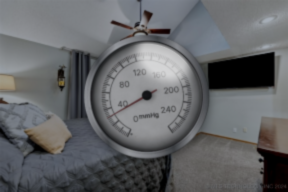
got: 30 mmHg
